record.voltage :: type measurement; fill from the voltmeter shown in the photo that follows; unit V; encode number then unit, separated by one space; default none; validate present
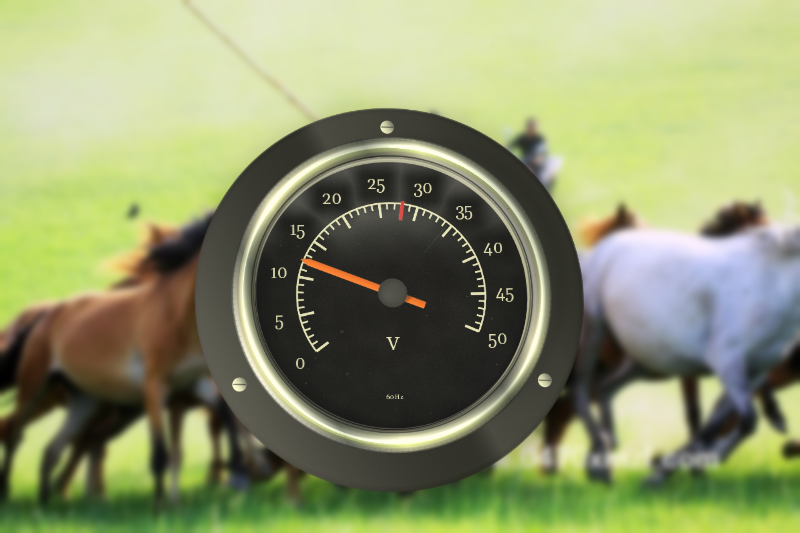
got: 12 V
